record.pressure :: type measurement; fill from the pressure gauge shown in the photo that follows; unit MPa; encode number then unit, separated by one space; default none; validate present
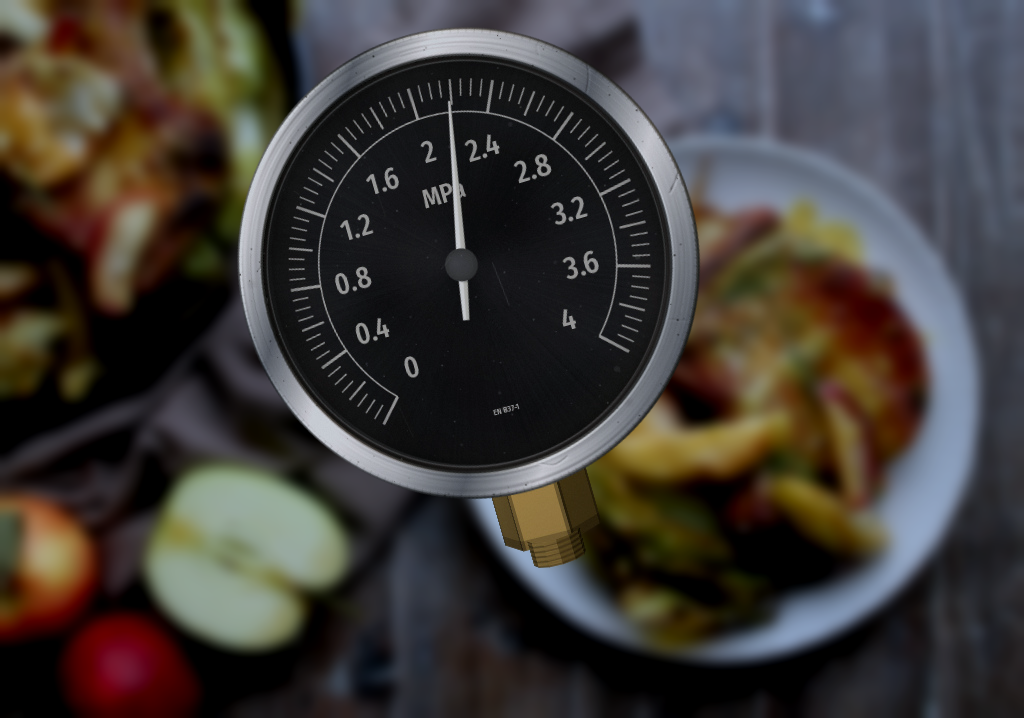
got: 2.2 MPa
